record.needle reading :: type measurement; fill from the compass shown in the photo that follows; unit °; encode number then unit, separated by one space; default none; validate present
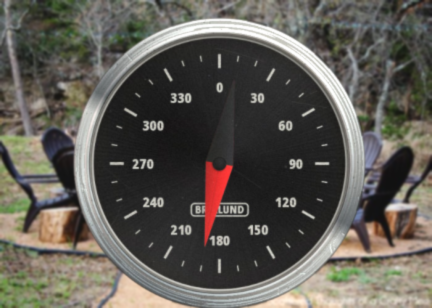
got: 190 °
